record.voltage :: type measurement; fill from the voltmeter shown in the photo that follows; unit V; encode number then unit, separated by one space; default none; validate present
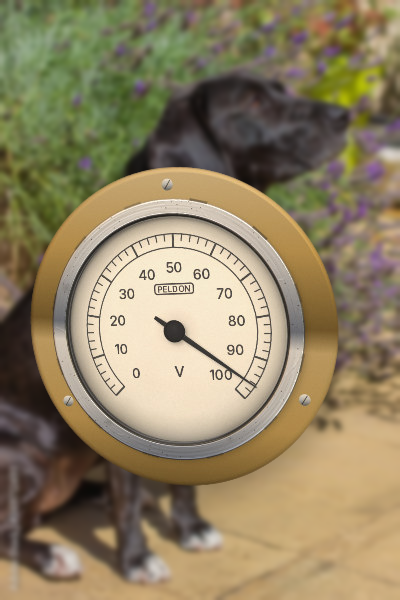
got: 96 V
